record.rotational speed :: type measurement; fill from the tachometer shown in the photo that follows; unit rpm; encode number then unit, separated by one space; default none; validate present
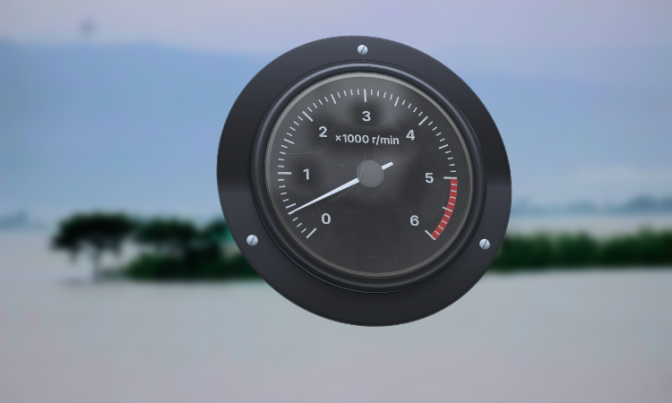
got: 400 rpm
